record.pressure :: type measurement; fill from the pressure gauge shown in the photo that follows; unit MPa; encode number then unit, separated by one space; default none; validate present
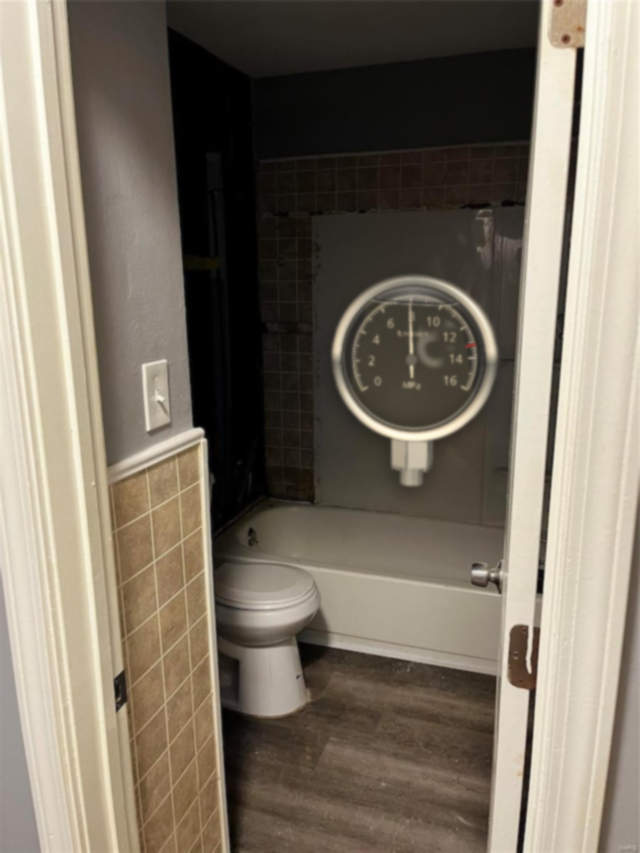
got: 8 MPa
